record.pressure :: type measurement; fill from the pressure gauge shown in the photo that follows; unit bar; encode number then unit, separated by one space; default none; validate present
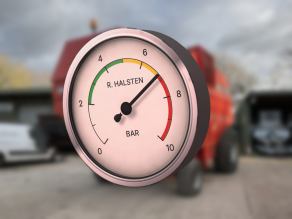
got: 7 bar
